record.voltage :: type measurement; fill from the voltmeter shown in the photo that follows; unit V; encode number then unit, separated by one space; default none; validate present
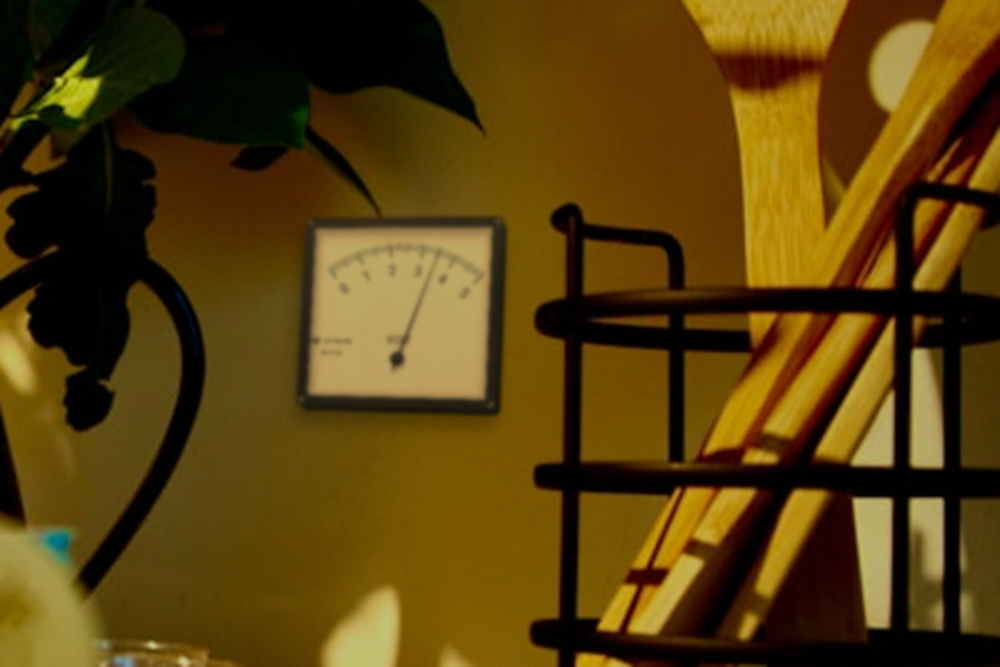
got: 3.5 V
